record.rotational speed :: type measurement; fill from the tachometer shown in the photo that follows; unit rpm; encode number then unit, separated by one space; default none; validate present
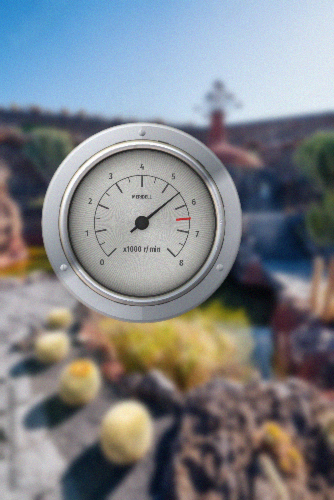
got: 5500 rpm
